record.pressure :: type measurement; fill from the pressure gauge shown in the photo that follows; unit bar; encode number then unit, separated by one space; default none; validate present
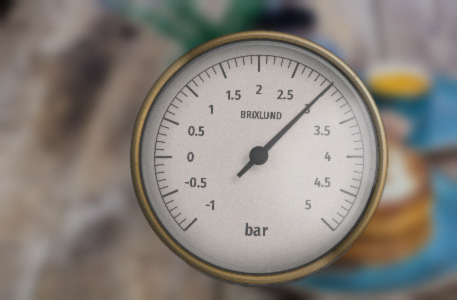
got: 3 bar
